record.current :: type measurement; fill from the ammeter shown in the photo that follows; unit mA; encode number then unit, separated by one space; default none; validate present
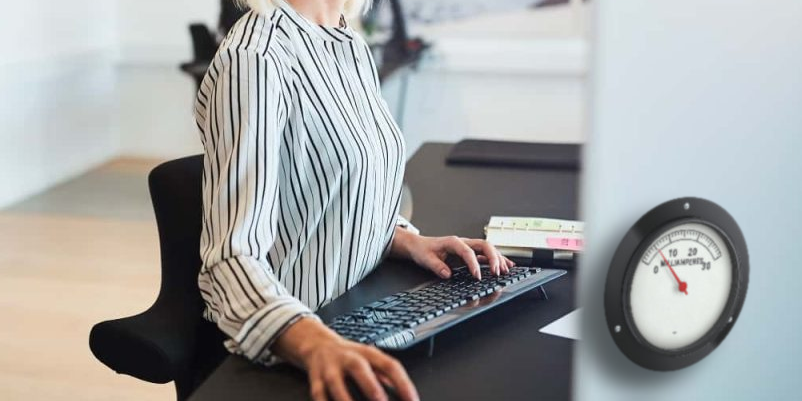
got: 5 mA
